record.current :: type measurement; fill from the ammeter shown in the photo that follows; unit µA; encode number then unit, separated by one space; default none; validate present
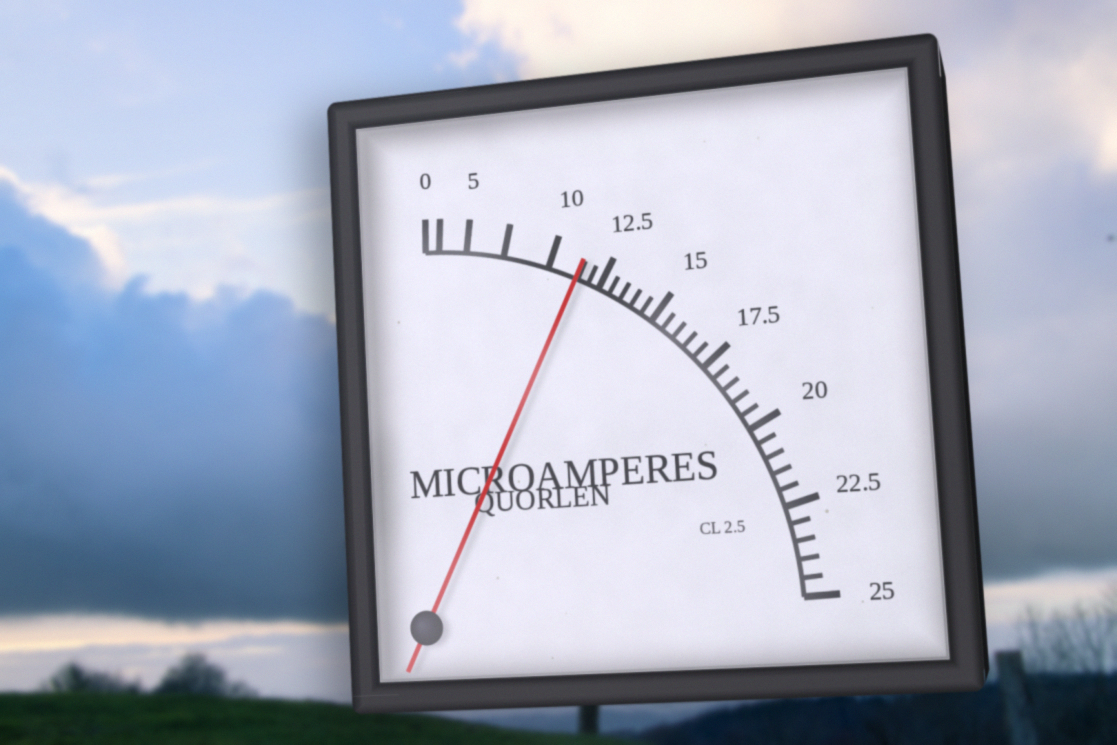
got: 11.5 µA
